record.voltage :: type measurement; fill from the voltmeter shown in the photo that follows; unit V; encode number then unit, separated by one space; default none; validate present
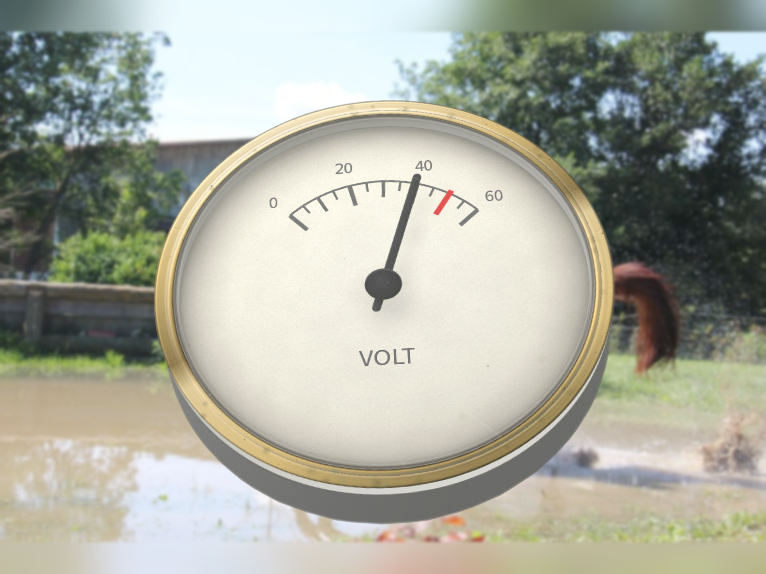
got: 40 V
